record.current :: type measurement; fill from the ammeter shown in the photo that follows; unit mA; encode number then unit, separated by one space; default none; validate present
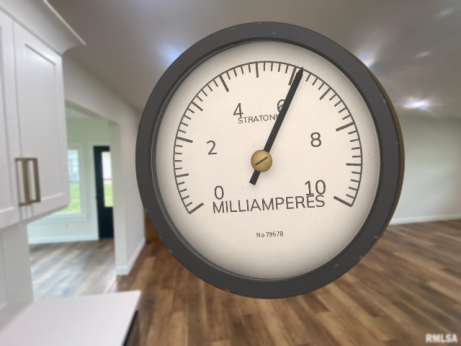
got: 6.2 mA
